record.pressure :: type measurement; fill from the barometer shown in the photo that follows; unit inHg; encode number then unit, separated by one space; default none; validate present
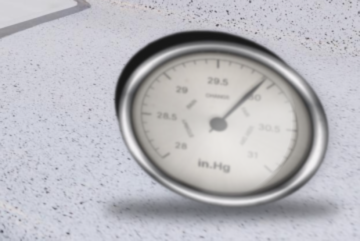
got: 29.9 inHg
